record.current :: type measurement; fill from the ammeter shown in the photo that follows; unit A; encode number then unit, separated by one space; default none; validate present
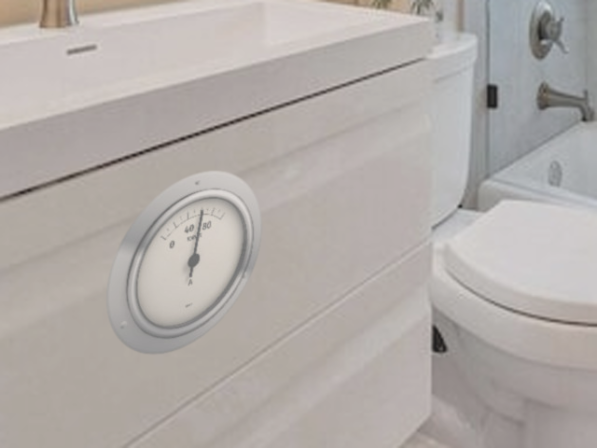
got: 60 A
